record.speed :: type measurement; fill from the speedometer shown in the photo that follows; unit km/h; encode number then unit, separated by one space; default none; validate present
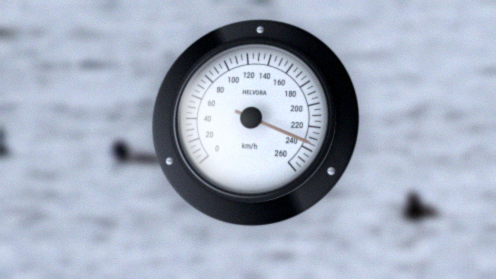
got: 235 km/h
